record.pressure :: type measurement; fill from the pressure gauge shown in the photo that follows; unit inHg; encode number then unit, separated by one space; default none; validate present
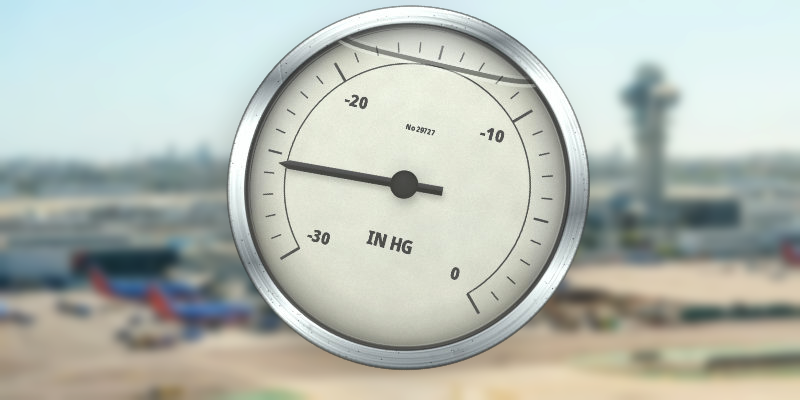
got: -25.5 inHg
